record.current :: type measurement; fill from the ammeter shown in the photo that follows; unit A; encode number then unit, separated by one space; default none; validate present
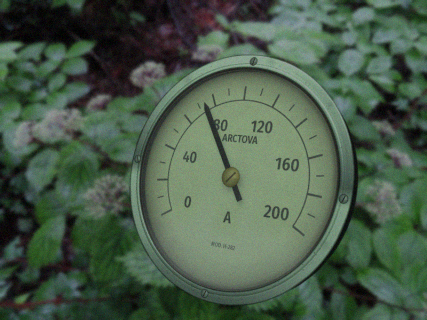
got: 75 A
